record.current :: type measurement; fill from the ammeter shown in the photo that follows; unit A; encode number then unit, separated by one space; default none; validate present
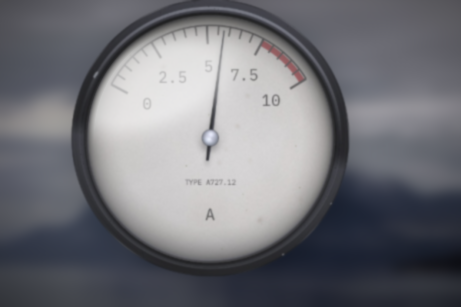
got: 5.75 A
